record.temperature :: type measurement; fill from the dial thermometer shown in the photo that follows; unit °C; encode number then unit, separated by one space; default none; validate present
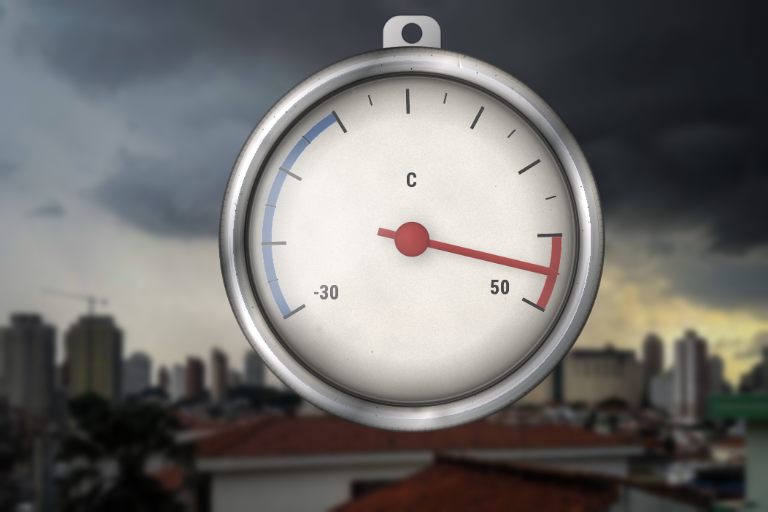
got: 45 °C
